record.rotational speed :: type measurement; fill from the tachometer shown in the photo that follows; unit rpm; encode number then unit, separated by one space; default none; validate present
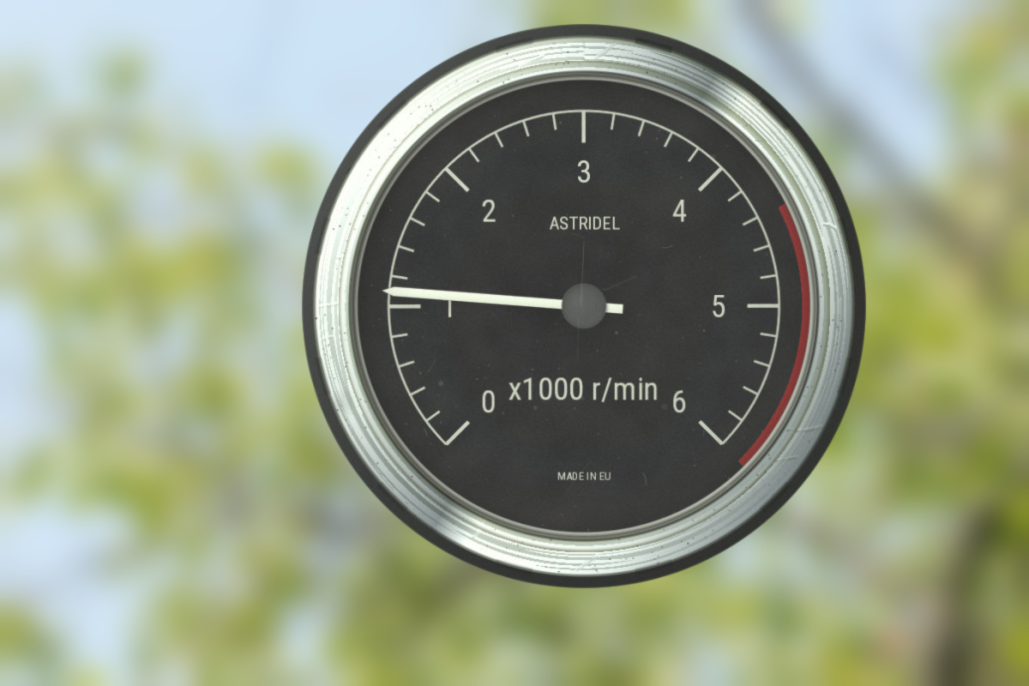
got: 1100 rpm
